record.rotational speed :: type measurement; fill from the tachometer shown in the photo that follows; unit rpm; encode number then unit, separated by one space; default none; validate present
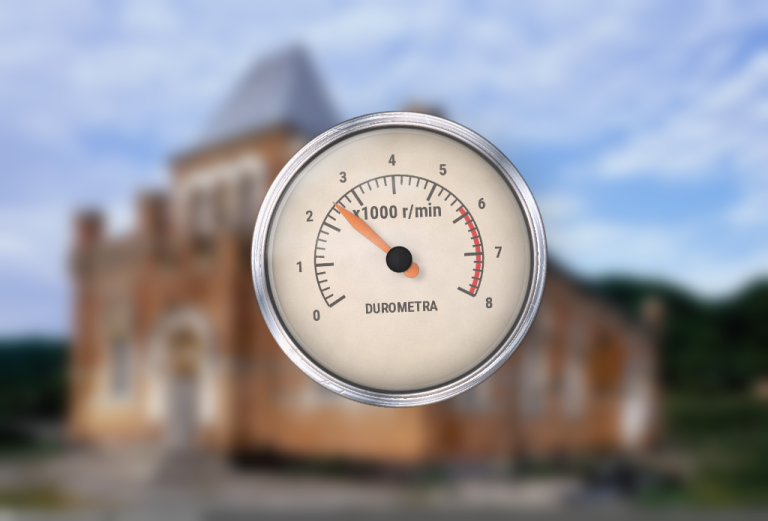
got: 2500 rpm
